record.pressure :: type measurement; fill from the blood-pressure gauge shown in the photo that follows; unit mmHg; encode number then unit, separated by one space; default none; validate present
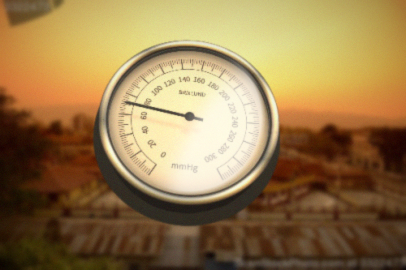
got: 70 mmHg
